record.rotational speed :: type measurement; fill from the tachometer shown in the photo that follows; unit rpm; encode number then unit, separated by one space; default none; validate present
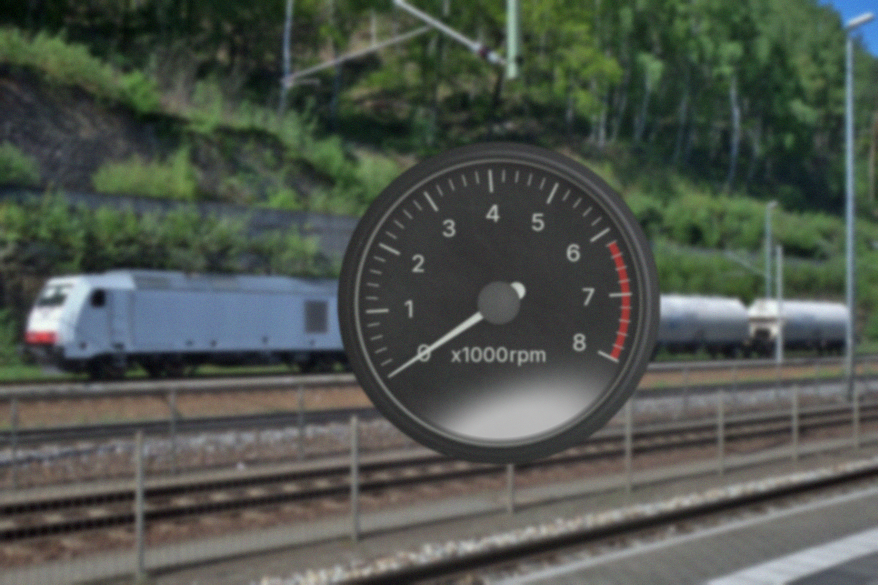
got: 0 rpm
